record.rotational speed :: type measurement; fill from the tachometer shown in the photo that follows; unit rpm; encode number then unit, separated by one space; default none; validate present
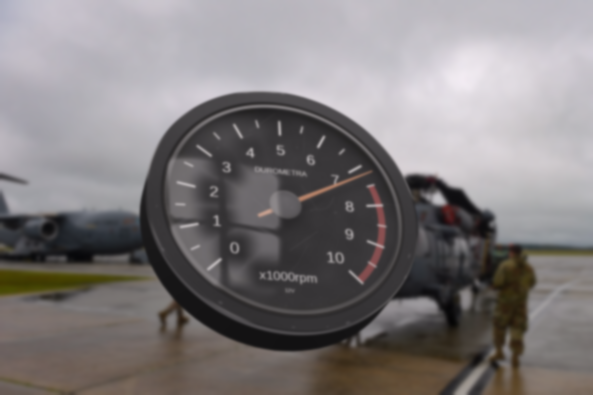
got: 7250 rpm
